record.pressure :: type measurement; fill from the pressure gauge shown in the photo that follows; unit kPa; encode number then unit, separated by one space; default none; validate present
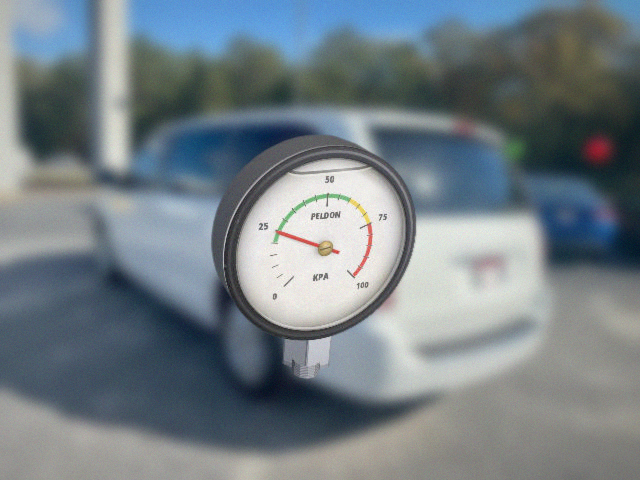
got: 25 kPa
